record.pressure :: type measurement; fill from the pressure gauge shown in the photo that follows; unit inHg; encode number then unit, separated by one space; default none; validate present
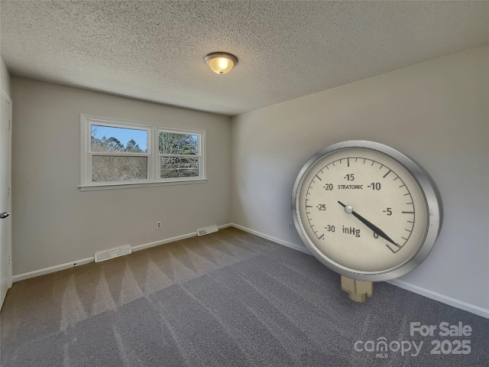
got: -1 inHg
